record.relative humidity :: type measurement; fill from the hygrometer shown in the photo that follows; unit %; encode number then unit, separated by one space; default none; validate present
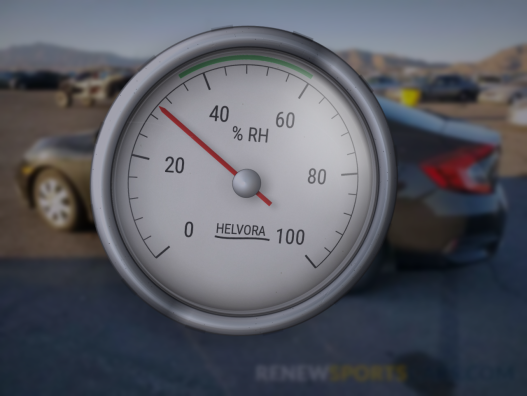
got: 30 %
